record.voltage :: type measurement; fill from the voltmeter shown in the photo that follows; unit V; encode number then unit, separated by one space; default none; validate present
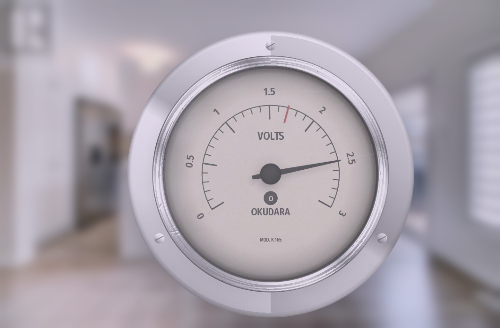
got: 2.5 V
